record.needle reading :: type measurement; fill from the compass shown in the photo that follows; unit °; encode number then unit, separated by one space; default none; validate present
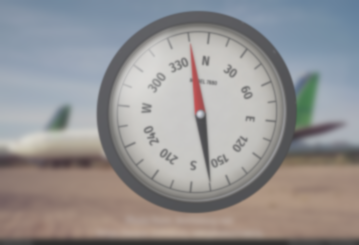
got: 345 °
